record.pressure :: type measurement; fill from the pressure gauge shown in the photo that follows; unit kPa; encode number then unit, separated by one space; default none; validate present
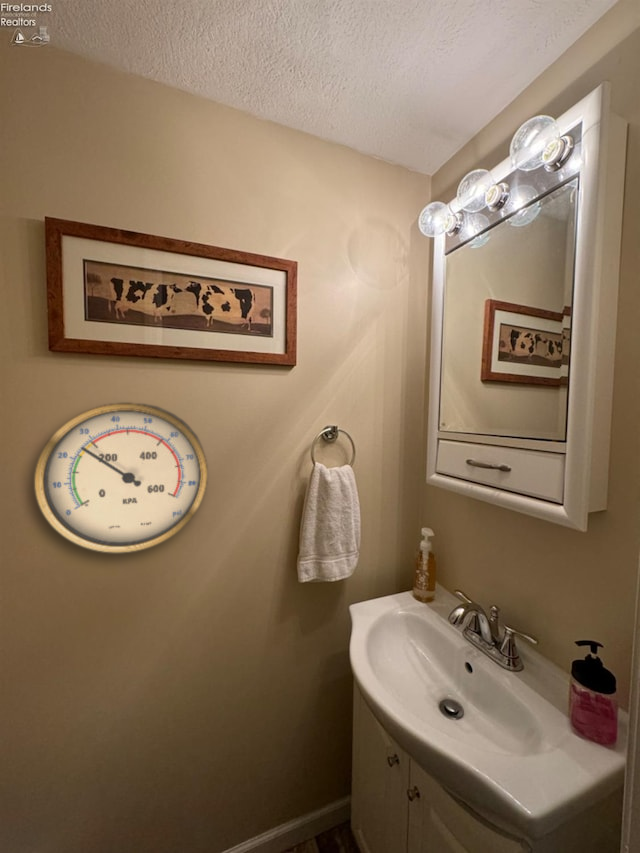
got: 175 kPa
